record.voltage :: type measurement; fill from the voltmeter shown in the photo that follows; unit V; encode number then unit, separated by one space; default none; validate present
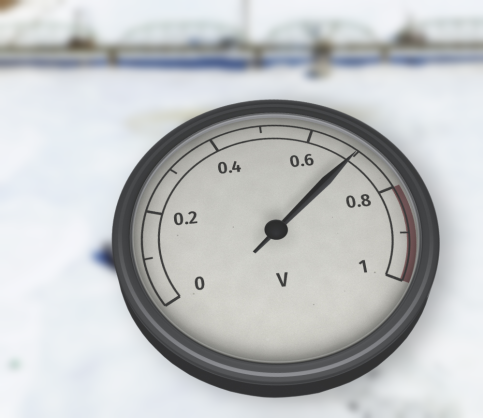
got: 0.7 V
